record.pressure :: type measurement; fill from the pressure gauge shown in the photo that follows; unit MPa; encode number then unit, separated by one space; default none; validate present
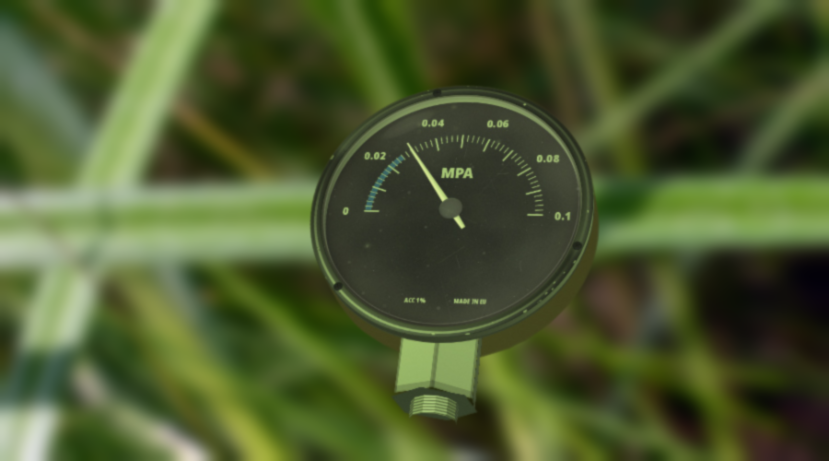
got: 0.03 MPa
